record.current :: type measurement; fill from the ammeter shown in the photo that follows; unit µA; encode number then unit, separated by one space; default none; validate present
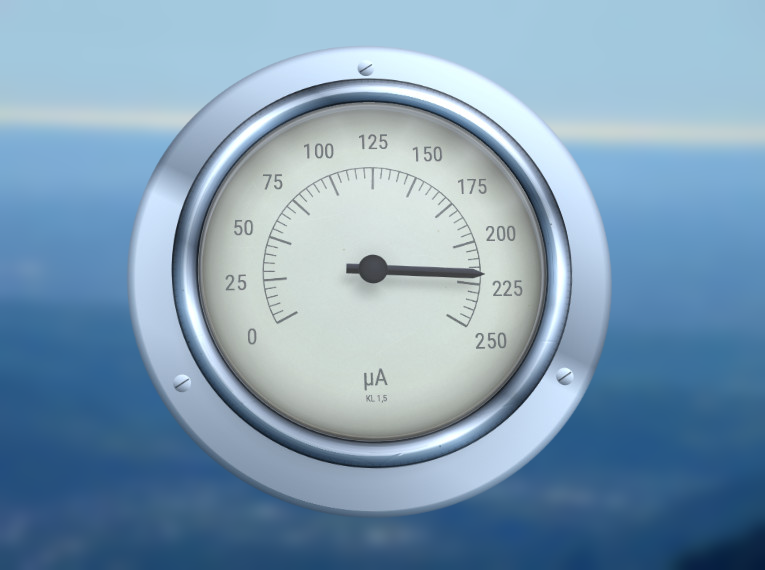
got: 220 µA
